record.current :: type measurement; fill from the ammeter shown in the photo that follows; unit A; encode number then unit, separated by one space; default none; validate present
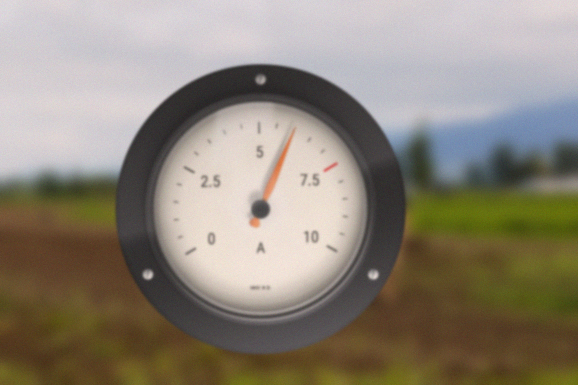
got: 6 A
